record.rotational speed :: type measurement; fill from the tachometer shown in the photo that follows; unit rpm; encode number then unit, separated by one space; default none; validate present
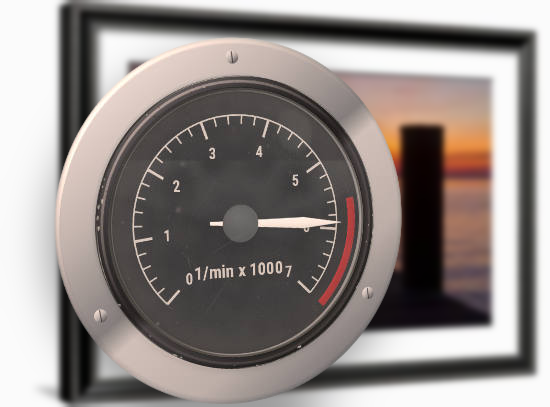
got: 5900 rpm
